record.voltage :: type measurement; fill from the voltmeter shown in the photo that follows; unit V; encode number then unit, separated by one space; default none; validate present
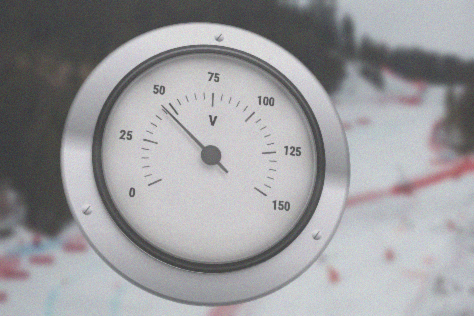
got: 45 V
